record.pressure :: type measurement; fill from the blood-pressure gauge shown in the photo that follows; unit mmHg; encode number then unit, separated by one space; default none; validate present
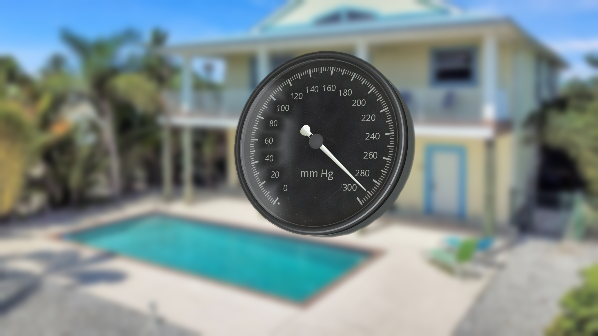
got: 290 mmHg
